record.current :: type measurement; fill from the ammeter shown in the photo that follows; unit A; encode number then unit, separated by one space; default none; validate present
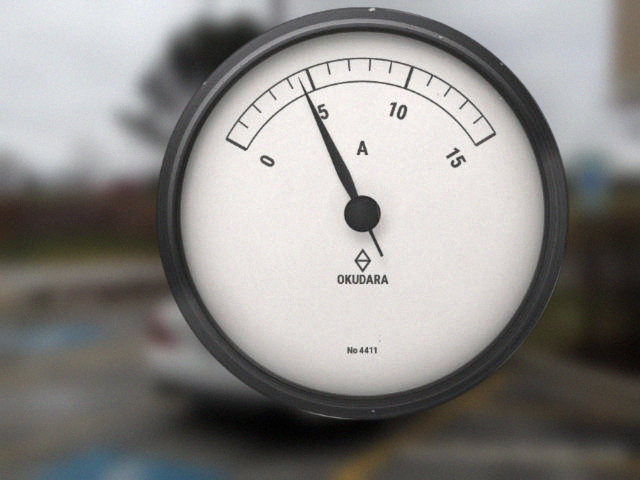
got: 4.5 A
